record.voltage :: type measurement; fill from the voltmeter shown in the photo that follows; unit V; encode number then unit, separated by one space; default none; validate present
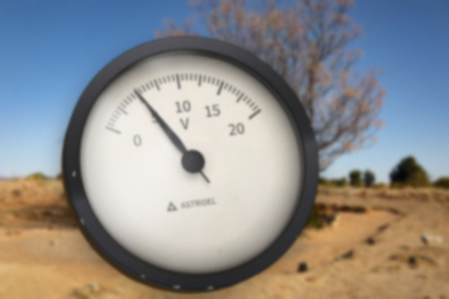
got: 5 V
